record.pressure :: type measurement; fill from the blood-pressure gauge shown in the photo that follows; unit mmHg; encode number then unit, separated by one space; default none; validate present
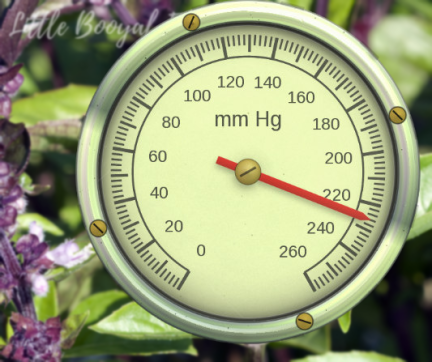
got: 226 mmHg
